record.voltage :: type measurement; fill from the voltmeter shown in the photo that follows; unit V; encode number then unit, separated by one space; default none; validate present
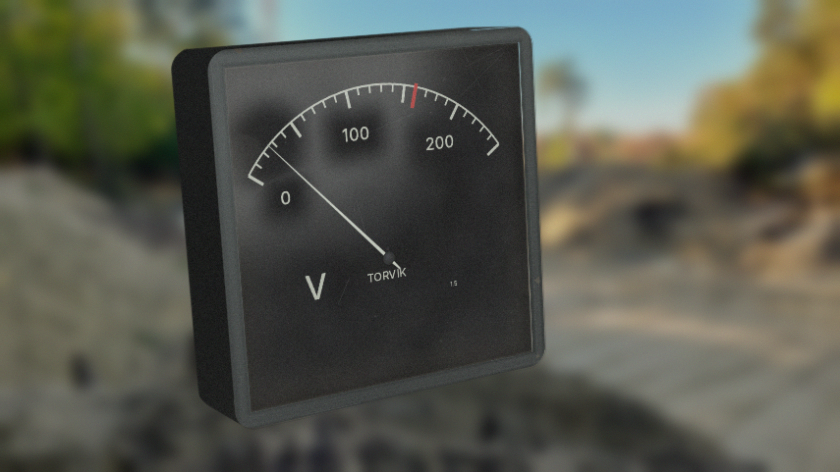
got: 25 V
